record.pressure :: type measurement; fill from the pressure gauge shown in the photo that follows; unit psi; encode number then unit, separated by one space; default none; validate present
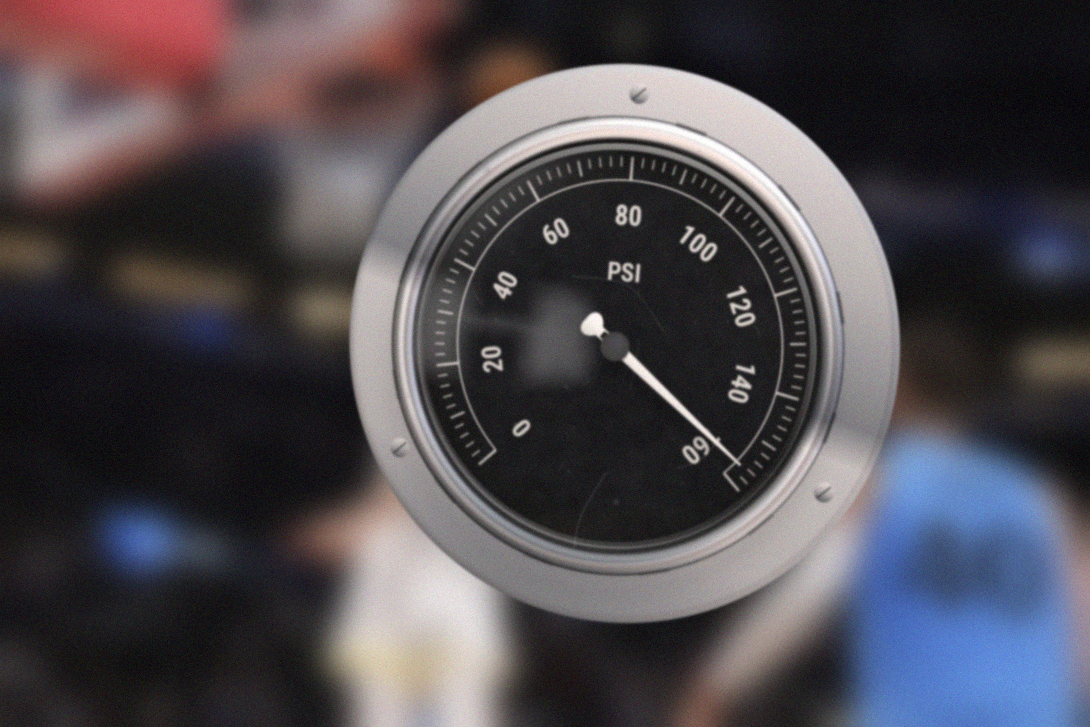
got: 156 psi
